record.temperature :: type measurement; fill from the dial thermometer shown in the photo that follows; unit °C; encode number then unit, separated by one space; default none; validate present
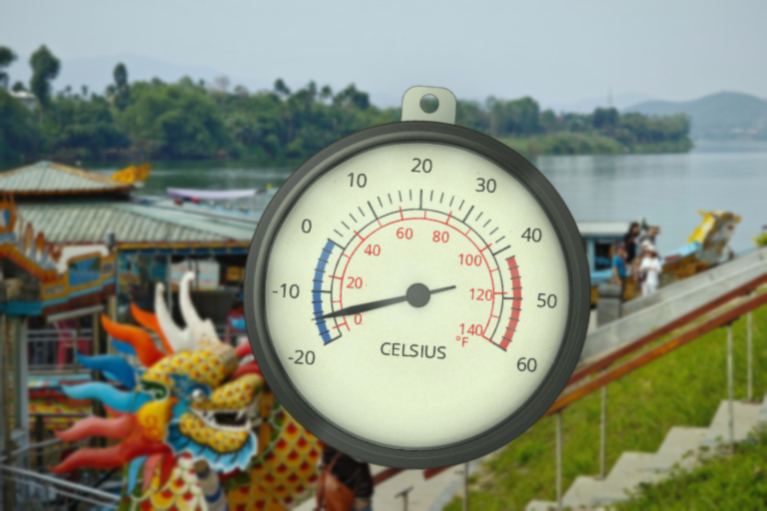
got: -15 °C
